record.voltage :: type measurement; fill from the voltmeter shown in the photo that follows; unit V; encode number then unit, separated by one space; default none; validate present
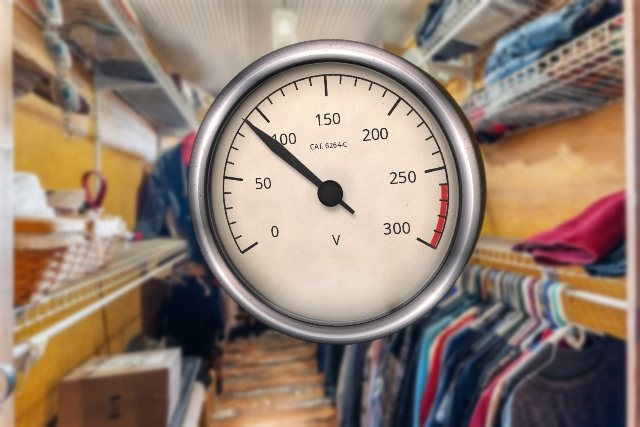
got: 90 V
